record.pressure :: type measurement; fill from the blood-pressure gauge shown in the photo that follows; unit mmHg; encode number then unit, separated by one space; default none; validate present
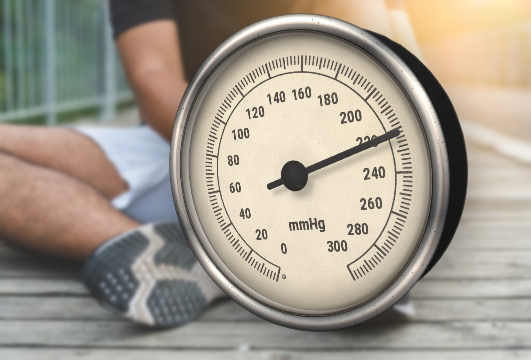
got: 222 mmHg
